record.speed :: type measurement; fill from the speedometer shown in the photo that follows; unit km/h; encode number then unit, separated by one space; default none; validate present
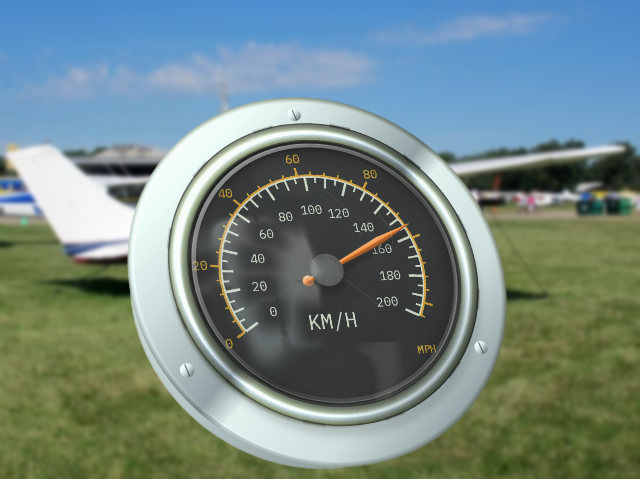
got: 155 km/h
